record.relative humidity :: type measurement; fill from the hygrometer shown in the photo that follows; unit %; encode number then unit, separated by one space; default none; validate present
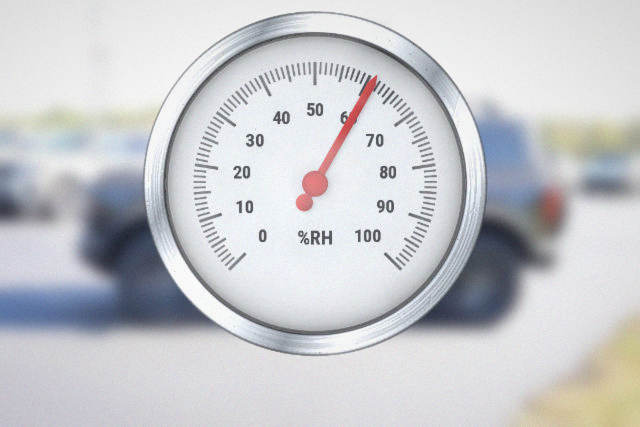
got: 61 %
